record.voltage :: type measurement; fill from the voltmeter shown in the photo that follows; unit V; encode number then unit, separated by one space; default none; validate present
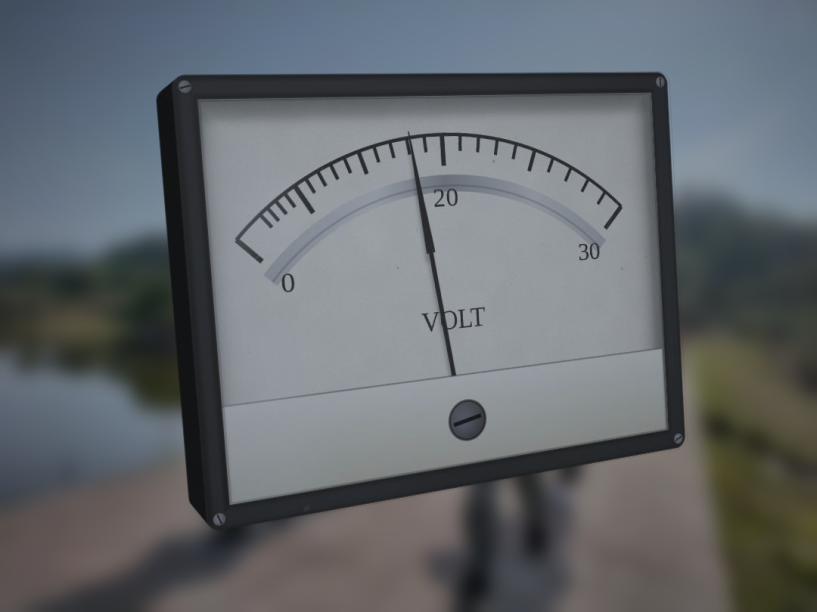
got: 18 V
